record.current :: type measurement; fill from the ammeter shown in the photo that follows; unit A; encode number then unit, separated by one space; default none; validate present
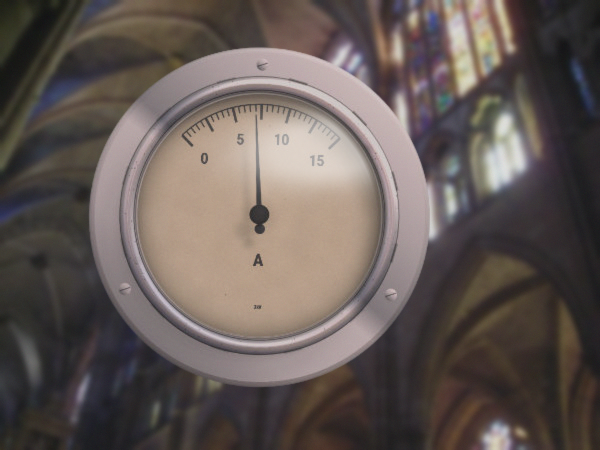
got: 7 A
